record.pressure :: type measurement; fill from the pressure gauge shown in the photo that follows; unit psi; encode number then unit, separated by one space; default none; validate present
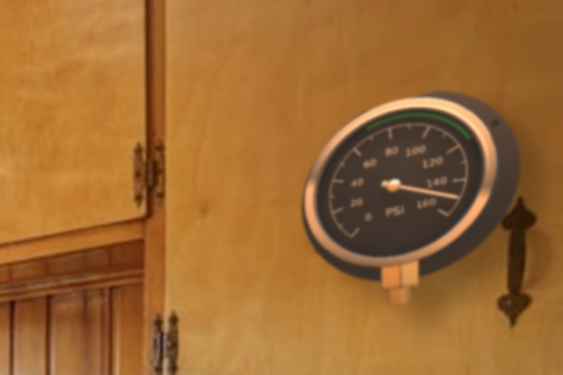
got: 150 psi
